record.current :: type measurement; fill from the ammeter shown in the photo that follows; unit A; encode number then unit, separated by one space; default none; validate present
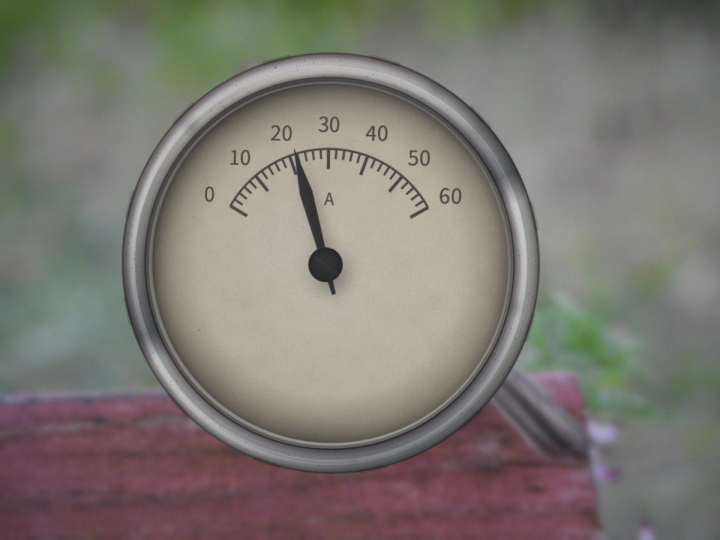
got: 22 A
